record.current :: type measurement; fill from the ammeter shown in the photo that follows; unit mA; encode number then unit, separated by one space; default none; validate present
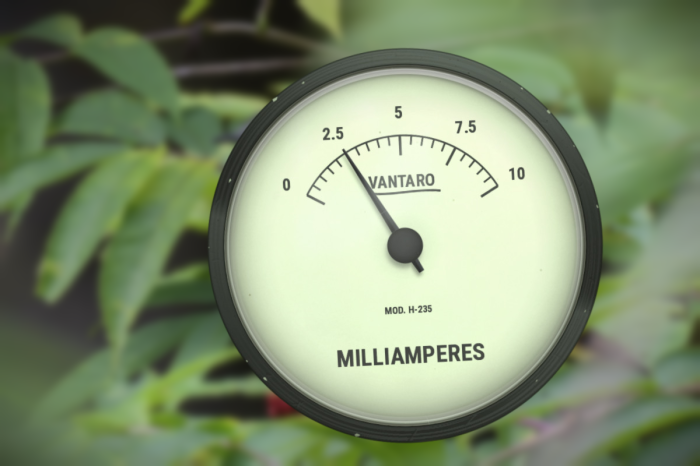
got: 2.5 mA
